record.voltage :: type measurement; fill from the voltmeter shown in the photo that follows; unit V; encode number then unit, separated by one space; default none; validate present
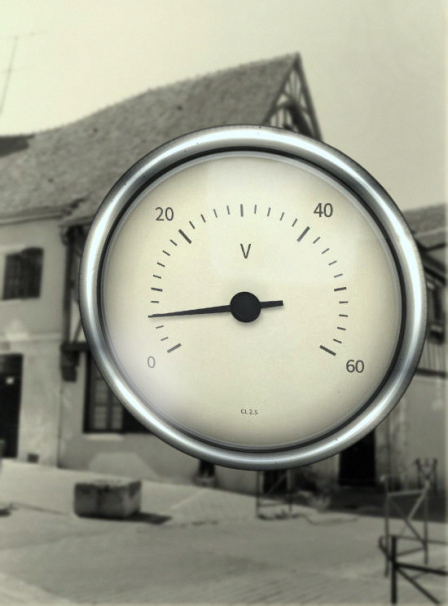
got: 6 V
